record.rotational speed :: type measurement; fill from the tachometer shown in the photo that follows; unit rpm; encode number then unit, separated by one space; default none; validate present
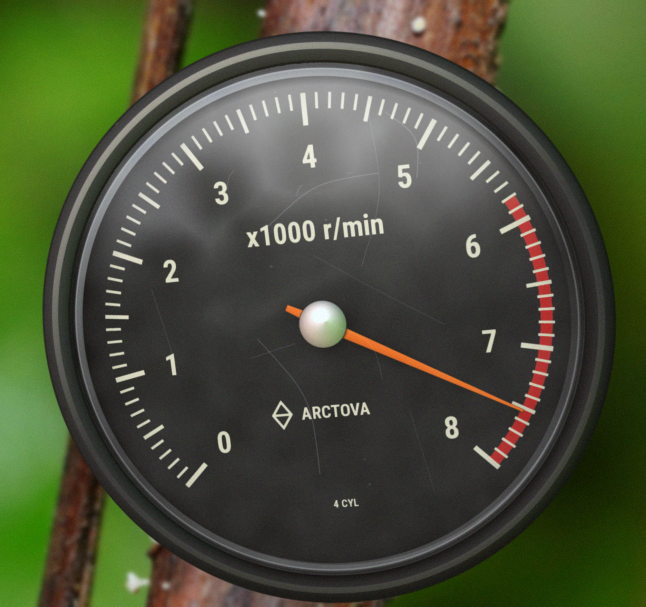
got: 7500 rpm
